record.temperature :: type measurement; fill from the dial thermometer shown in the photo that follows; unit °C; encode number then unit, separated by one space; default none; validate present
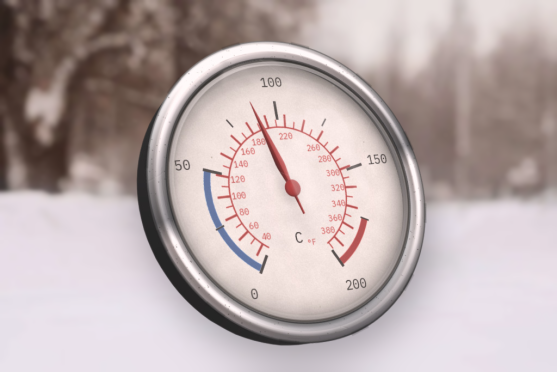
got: 87.5 °C
